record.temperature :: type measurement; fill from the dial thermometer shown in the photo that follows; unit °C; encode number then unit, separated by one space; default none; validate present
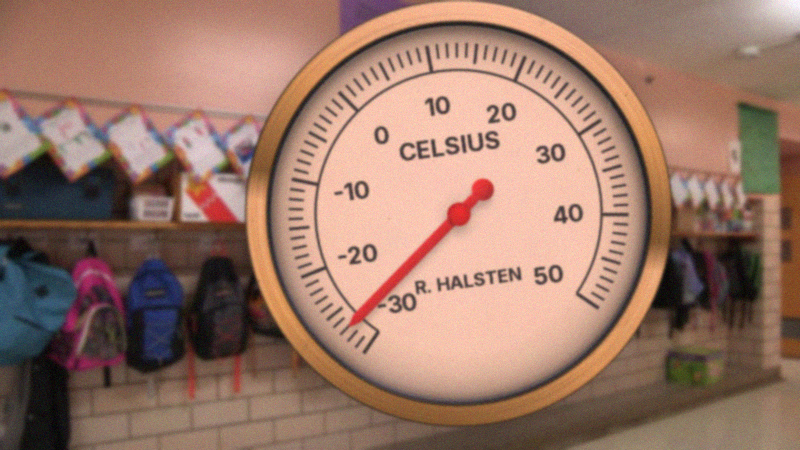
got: -27 °C
